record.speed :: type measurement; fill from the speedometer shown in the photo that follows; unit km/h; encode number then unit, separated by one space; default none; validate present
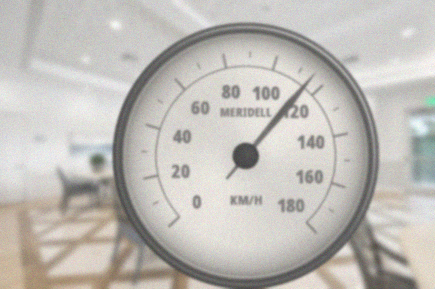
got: 115 km/h
